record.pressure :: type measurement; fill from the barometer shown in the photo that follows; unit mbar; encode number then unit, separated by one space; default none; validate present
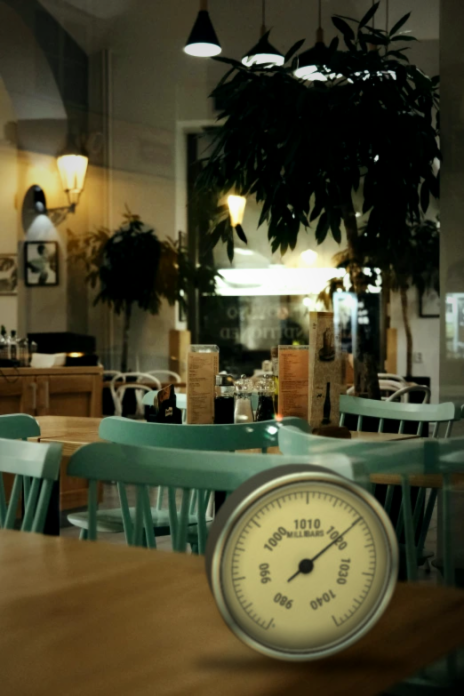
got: 1020 mbar
